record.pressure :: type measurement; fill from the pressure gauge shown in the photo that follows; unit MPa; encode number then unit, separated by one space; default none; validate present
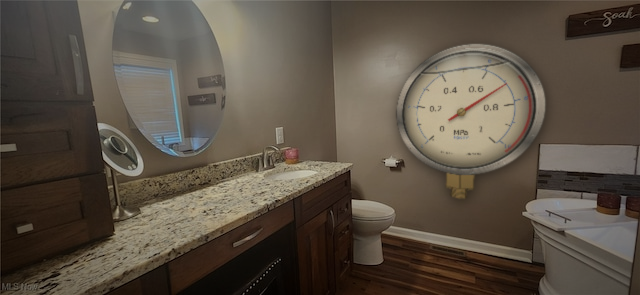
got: 0.7 MPa
